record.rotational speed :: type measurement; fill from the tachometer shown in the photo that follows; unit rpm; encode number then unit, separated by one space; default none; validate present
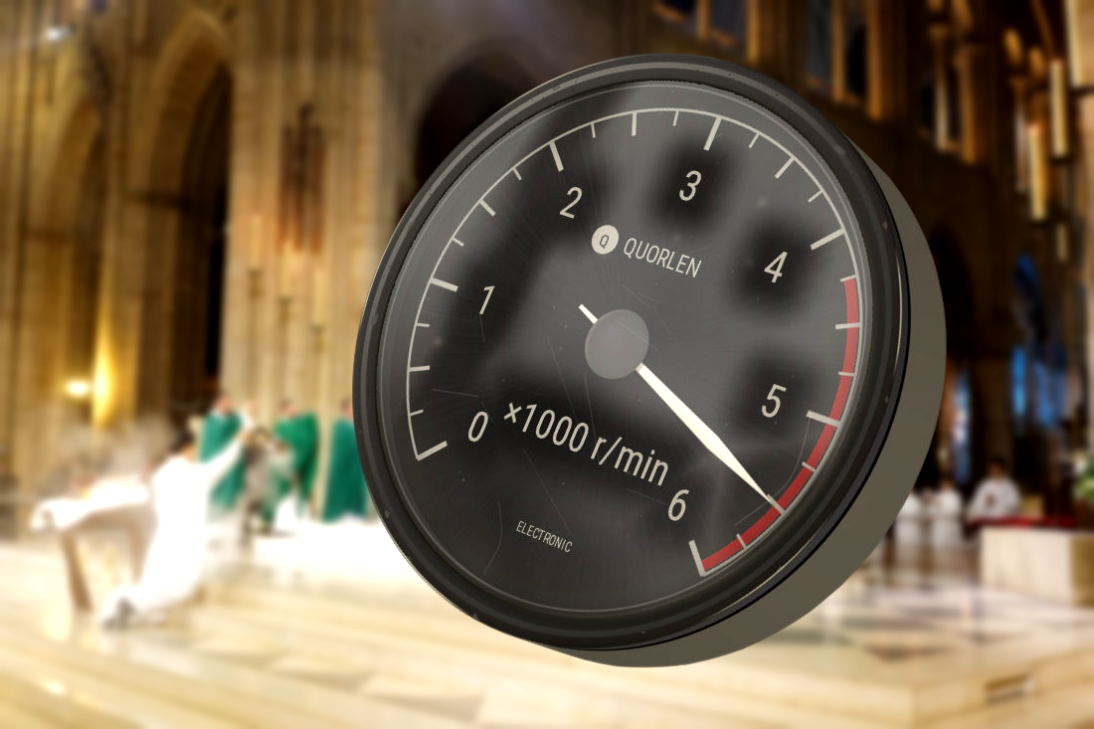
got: 5500 rpm
